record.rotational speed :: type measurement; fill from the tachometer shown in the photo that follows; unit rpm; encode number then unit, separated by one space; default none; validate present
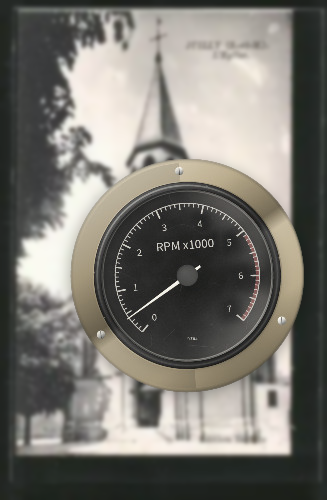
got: 400 rpm
